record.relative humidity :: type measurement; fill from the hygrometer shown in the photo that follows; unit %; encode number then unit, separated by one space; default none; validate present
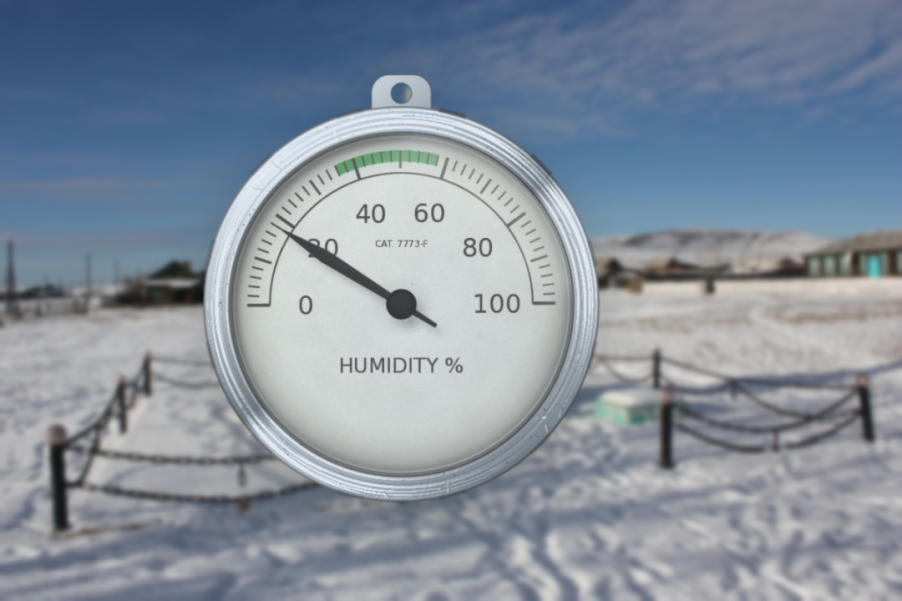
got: 18 %
